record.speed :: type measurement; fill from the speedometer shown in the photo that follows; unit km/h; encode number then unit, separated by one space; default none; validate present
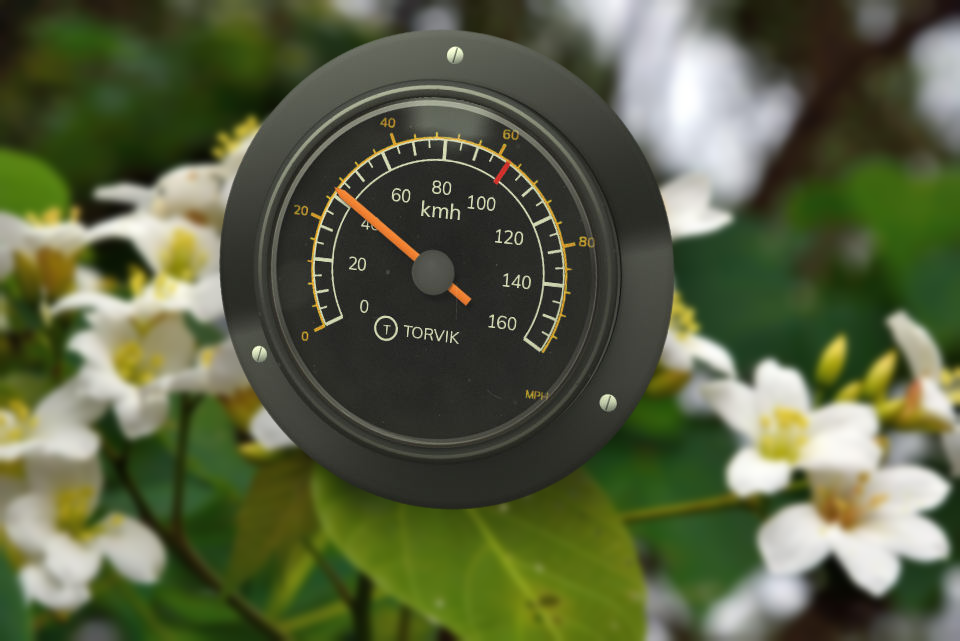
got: 42.5 km/h
